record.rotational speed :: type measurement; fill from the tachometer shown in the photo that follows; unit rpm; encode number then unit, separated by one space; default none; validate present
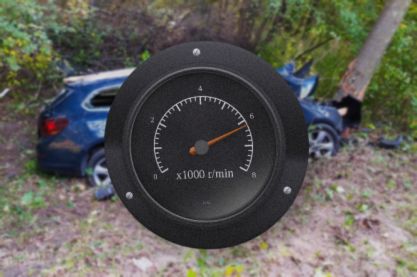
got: 6200 rpm
